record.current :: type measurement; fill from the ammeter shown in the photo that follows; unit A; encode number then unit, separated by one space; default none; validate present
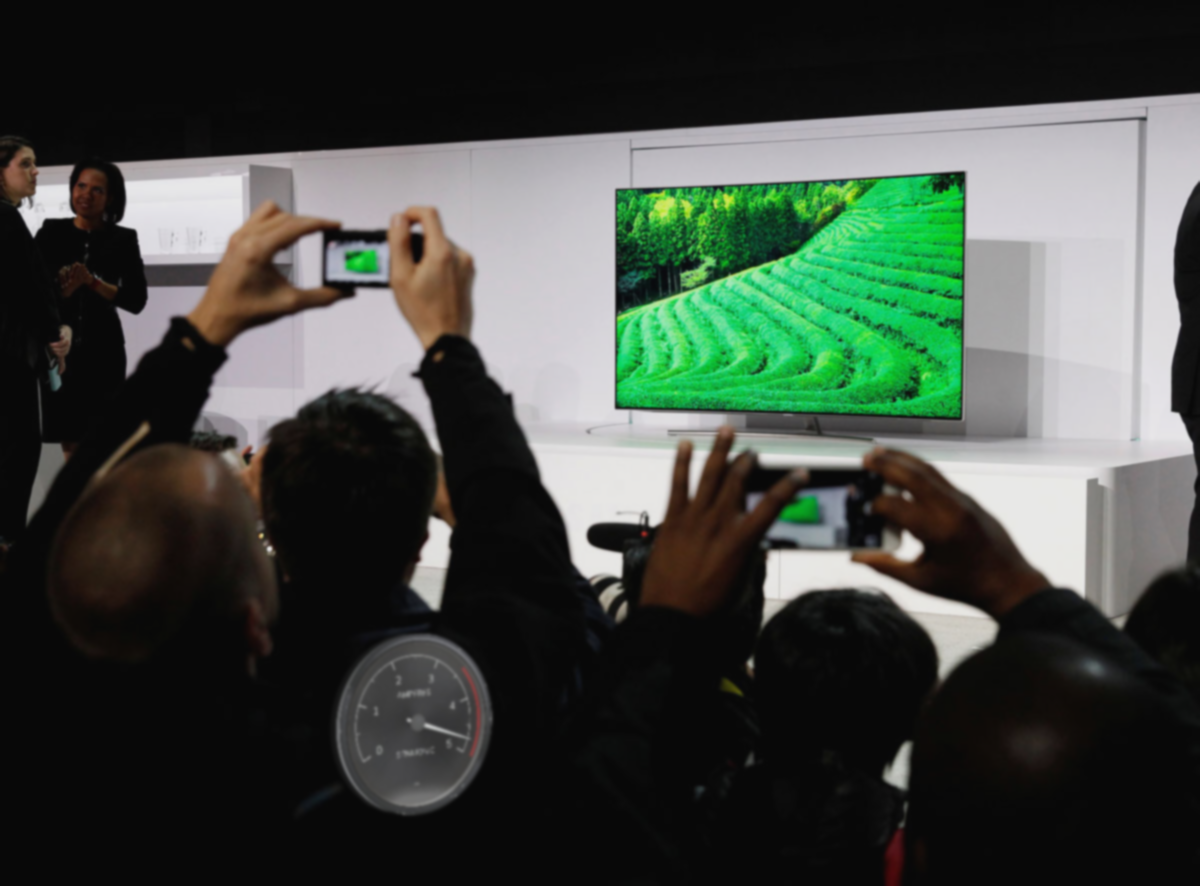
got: 4.75 A
